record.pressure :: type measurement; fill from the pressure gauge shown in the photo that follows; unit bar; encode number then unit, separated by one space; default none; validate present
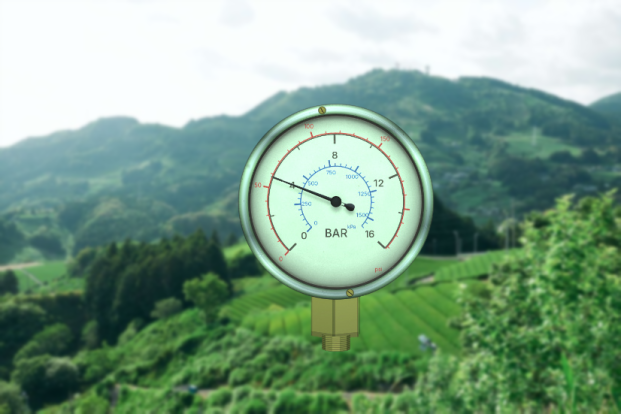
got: 4 bar
